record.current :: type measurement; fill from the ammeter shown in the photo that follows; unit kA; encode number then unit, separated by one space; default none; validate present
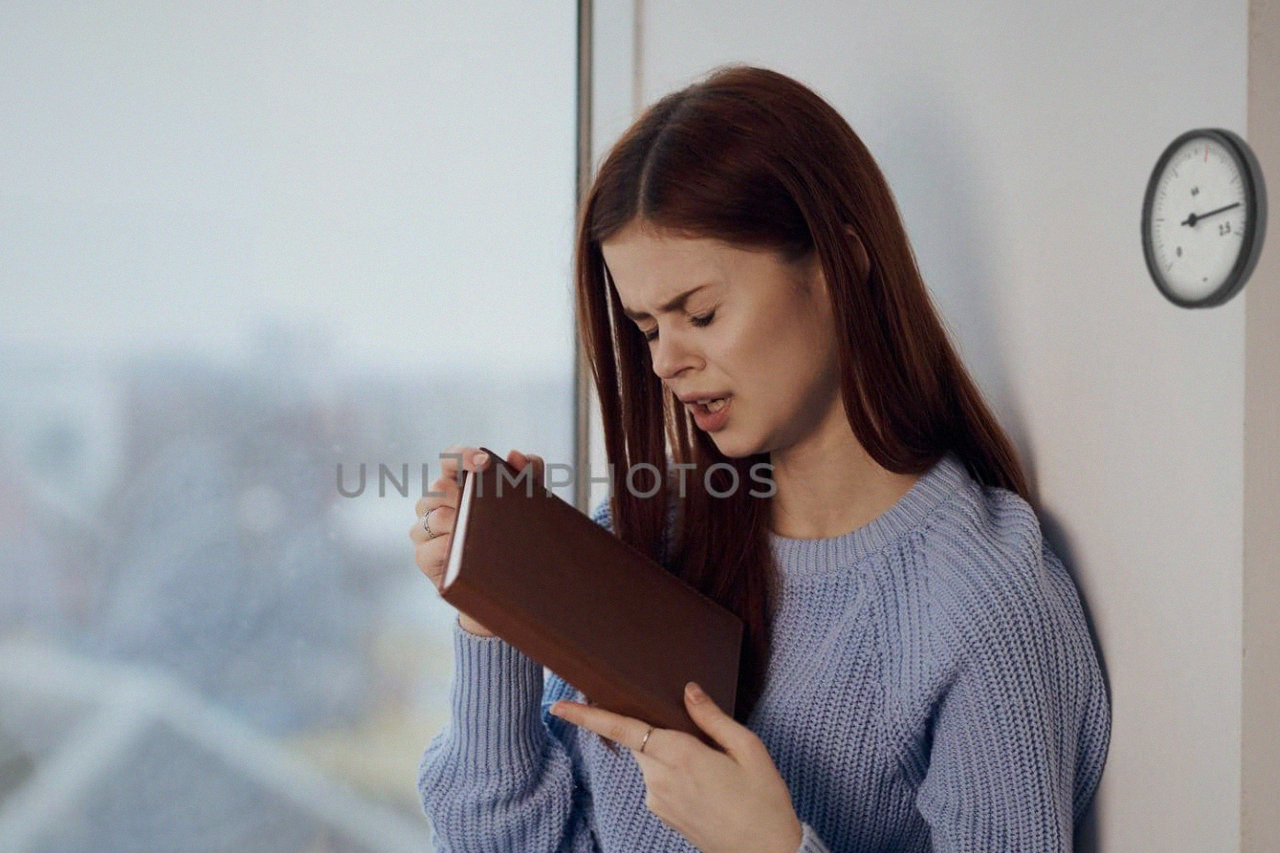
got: 2.25 kA
